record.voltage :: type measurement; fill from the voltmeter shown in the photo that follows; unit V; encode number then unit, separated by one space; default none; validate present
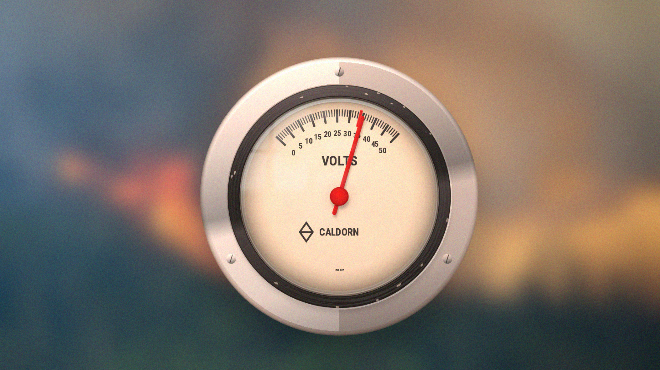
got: 35 V
